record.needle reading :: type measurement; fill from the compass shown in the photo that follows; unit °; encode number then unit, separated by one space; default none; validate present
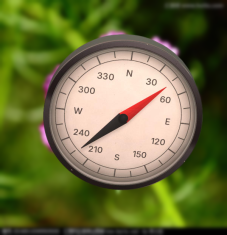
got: 45 °
